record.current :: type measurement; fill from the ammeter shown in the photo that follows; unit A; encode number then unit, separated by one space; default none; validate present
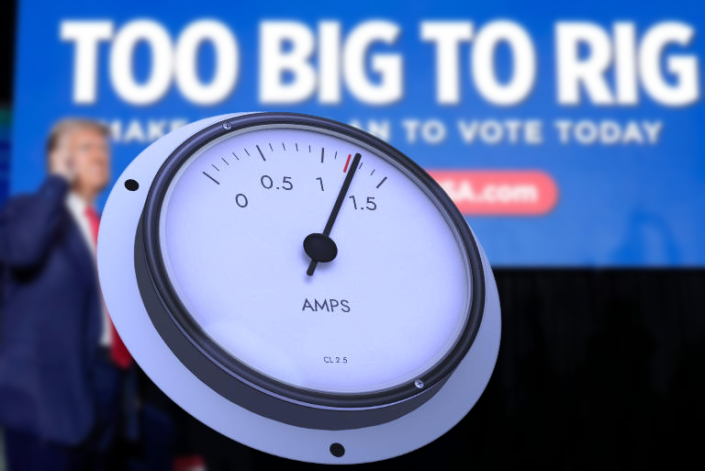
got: 1.25 A
